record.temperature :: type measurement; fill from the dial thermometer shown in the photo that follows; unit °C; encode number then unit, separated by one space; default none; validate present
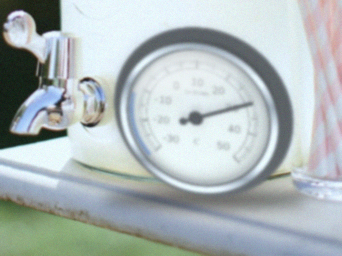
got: 30 °C
